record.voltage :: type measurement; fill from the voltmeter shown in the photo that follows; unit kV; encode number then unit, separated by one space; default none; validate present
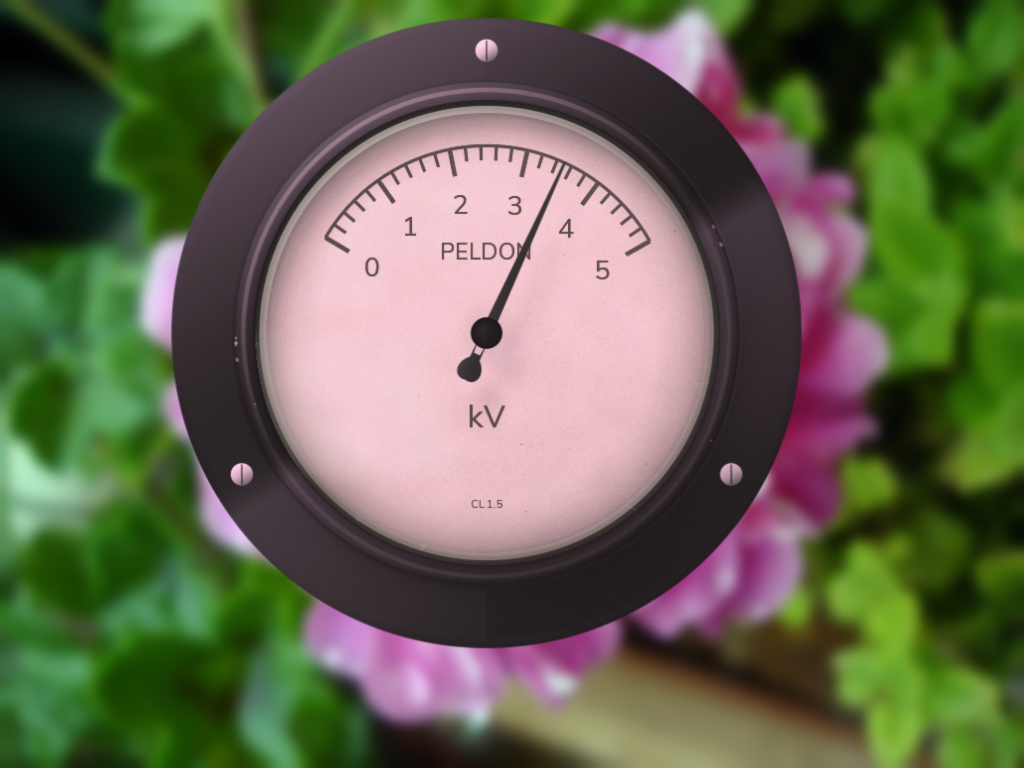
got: 3.5 kV
